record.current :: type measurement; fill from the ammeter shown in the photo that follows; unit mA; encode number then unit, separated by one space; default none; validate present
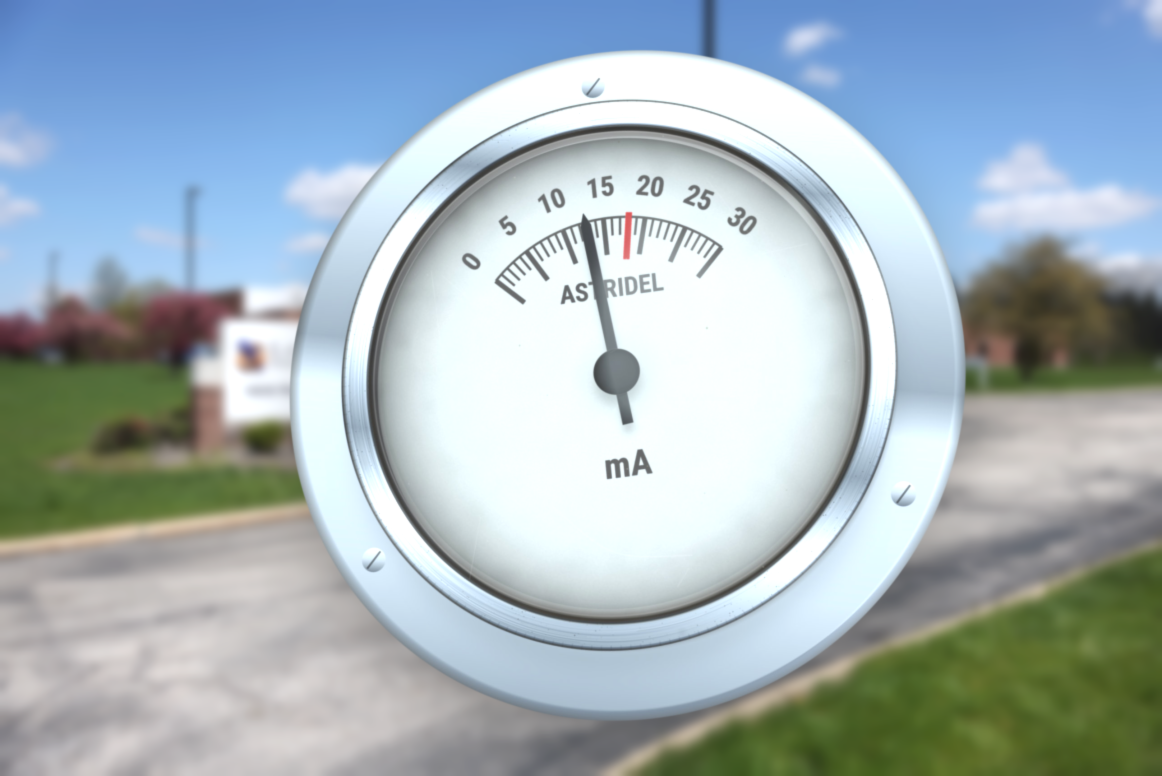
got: 13 mA
